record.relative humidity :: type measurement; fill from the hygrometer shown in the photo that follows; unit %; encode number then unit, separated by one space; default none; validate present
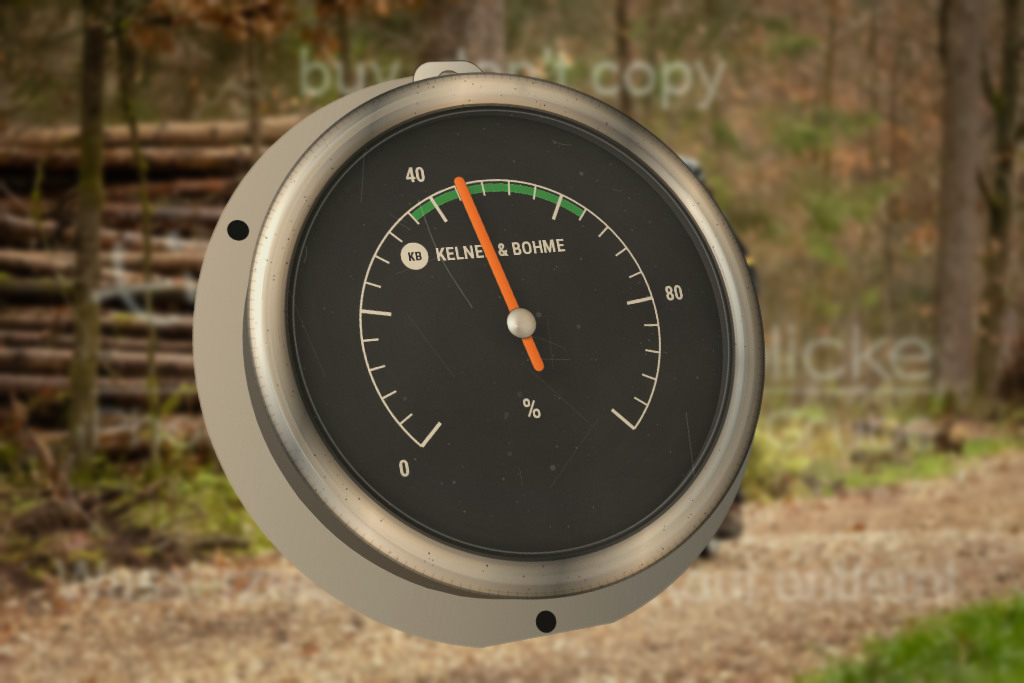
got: 44 %
